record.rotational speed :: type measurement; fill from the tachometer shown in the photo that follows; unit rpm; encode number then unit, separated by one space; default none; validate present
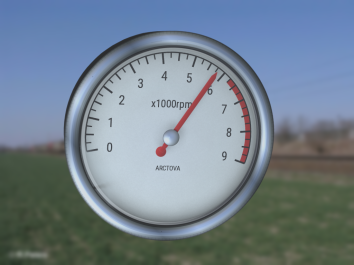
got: 5750 rpm
